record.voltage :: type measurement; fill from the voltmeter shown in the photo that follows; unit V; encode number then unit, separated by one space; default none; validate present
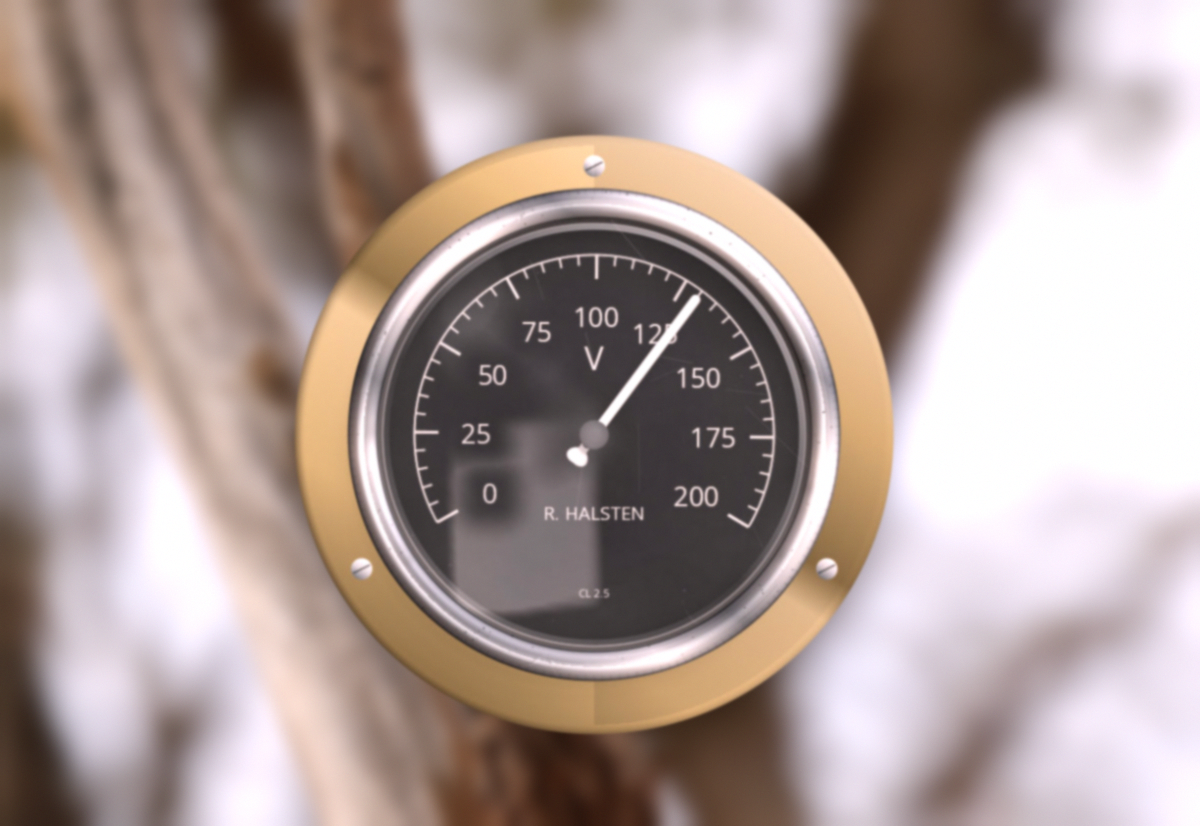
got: 130 V
